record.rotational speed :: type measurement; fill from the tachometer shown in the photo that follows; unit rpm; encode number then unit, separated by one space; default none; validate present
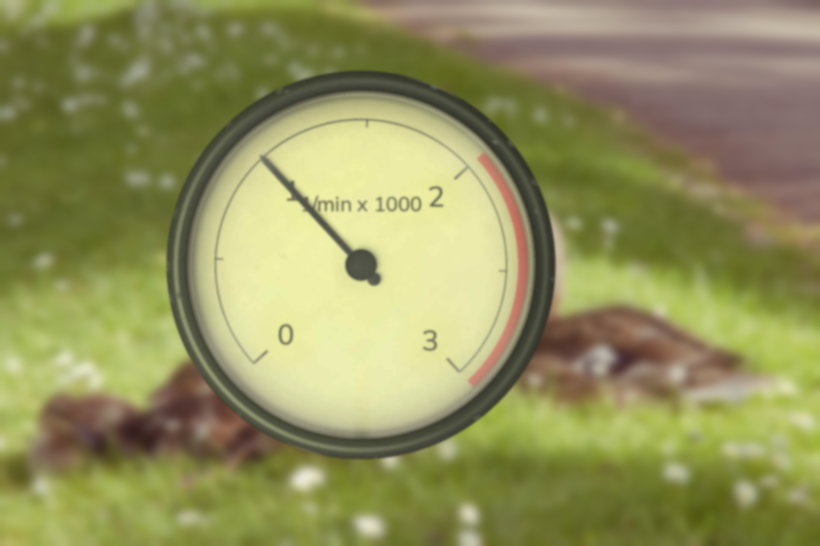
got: 1000 rpm
